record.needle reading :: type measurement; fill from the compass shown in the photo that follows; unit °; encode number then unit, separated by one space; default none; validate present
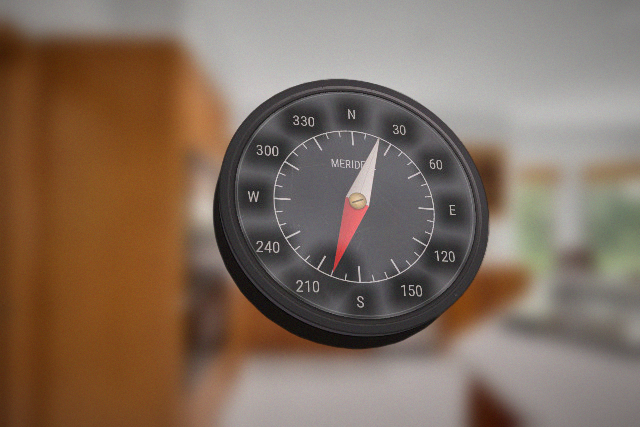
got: 200 °
